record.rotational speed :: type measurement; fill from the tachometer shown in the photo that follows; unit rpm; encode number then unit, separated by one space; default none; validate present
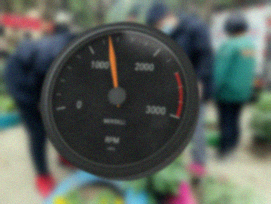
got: 1300 rpm
